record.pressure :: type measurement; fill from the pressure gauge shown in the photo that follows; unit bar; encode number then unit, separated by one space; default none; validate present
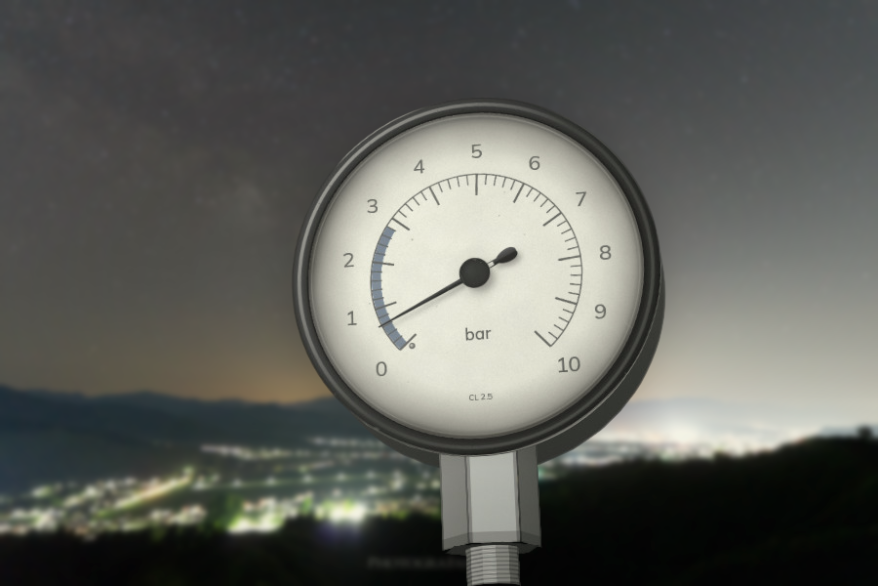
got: 0.6 bar
